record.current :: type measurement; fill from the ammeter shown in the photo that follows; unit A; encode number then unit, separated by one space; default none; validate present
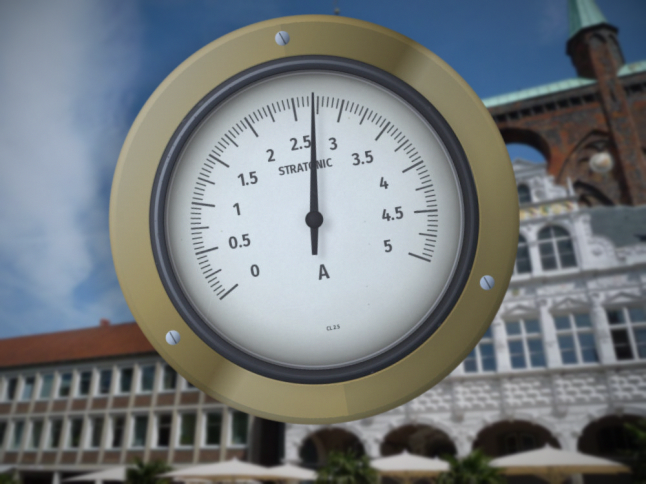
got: 2.7 A
